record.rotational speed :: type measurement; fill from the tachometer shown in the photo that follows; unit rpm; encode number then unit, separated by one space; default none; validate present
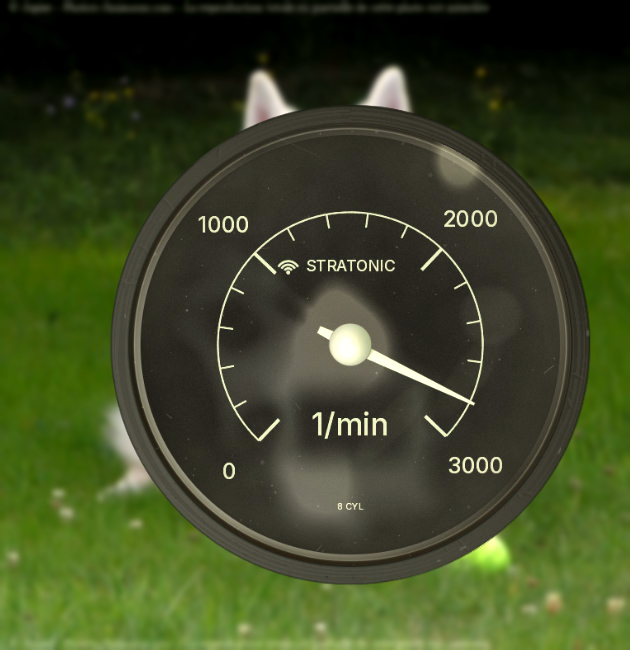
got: 2800 rpm
